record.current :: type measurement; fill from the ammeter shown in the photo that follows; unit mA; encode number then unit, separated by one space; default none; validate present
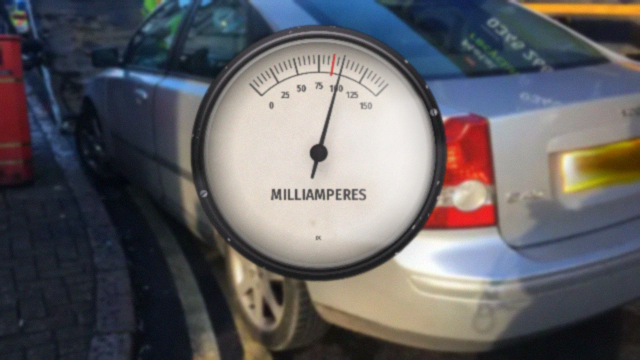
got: 100 mA
